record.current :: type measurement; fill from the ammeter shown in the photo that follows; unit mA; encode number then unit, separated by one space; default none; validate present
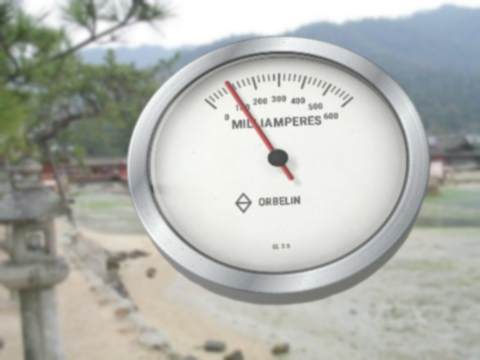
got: 100 mA
